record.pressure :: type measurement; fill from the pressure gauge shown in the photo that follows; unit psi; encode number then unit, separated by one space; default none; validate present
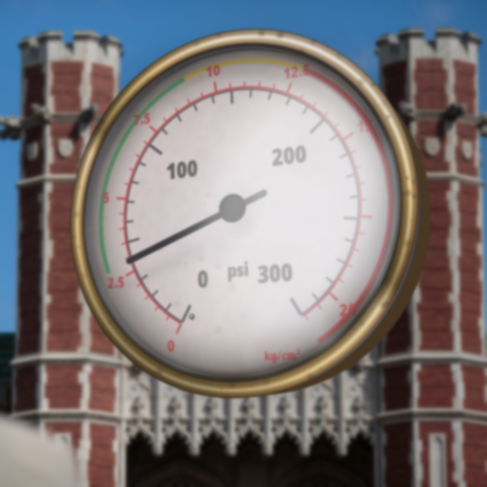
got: 40 psi
